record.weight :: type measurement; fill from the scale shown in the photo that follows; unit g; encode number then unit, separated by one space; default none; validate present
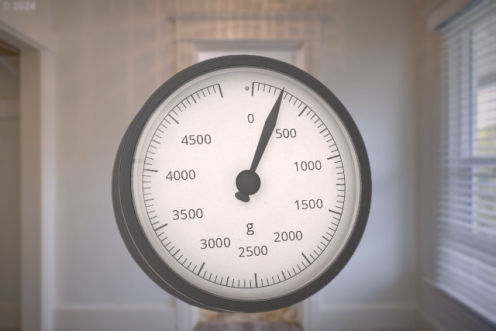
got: 250 g
